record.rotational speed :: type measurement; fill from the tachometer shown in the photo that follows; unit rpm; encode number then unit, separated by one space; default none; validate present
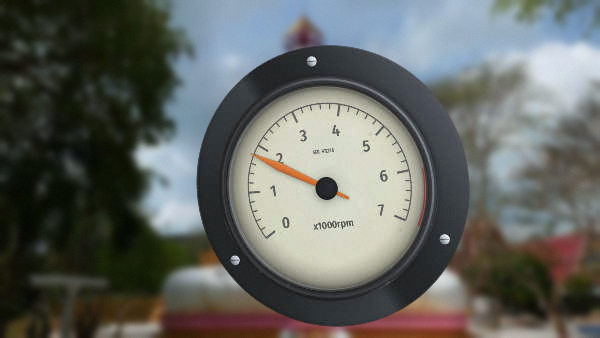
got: 1800 rpm
